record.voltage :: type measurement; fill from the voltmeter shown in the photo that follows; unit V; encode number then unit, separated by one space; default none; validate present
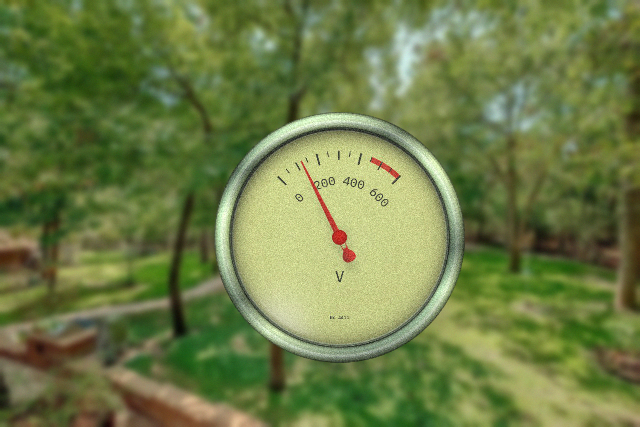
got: 125 V
